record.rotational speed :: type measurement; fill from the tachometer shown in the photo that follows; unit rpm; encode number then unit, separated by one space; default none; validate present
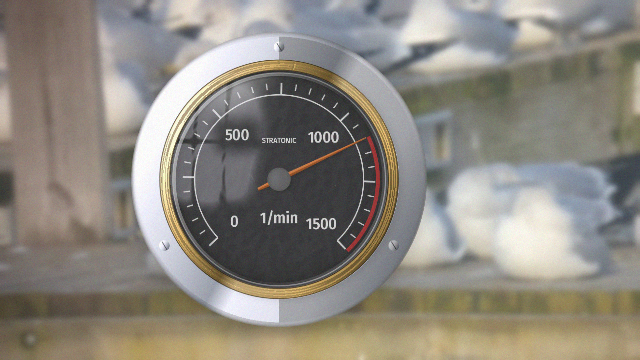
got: 1100 rpm
